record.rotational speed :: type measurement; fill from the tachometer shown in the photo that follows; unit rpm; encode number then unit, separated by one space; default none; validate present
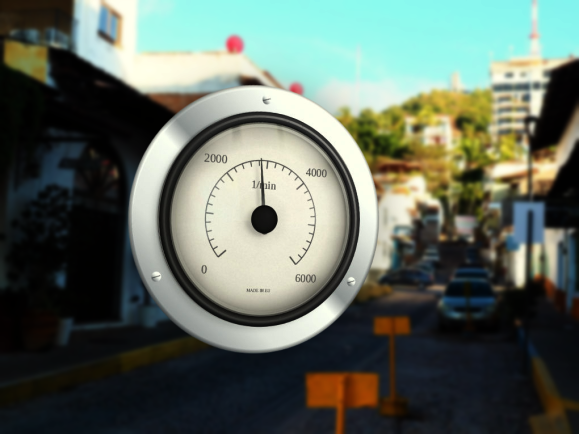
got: 2800 rpm
